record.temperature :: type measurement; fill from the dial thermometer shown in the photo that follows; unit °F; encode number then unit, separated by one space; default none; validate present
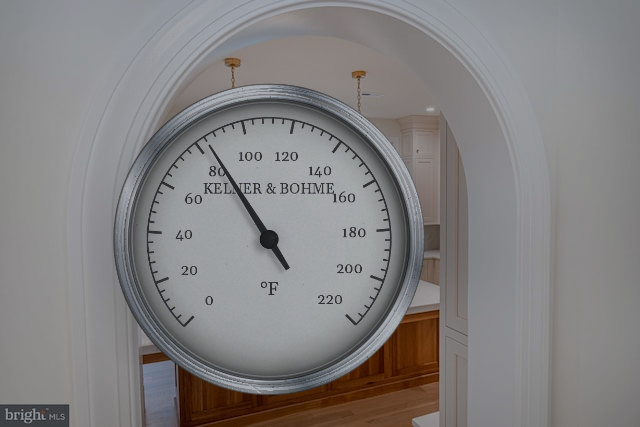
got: 84 °F
